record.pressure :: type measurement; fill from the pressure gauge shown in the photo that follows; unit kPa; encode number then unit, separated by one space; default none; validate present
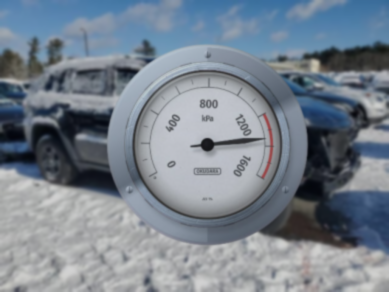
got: 1350 kPa
